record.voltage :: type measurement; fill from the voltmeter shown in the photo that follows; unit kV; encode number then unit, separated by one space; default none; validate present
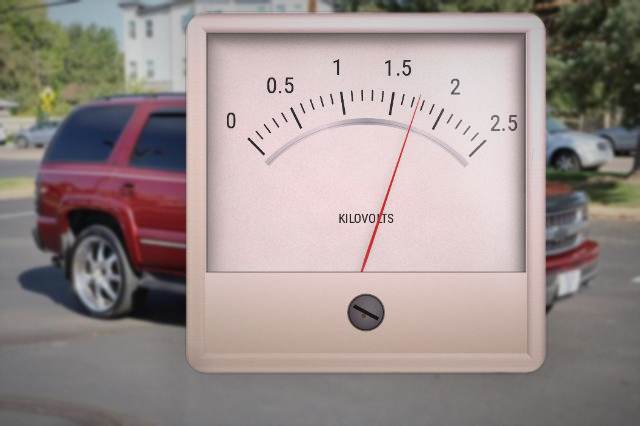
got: 1.75 kV
